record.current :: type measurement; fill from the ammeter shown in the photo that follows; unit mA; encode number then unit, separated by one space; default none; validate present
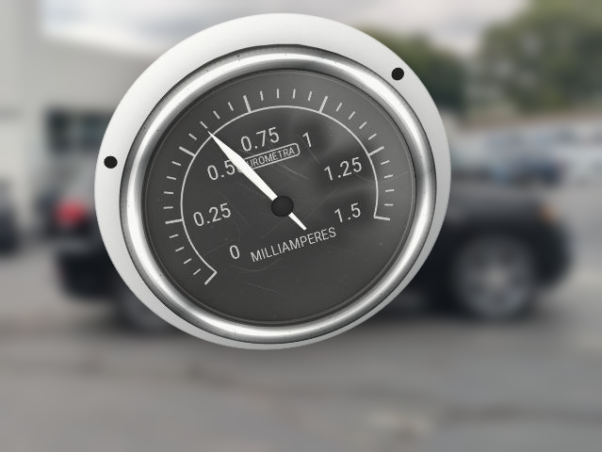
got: 0.6 mA
